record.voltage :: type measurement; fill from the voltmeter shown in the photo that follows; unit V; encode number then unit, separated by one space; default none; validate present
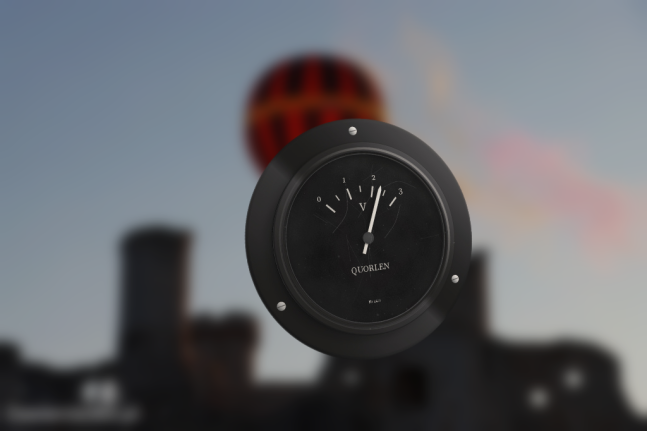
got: 2.25 V
